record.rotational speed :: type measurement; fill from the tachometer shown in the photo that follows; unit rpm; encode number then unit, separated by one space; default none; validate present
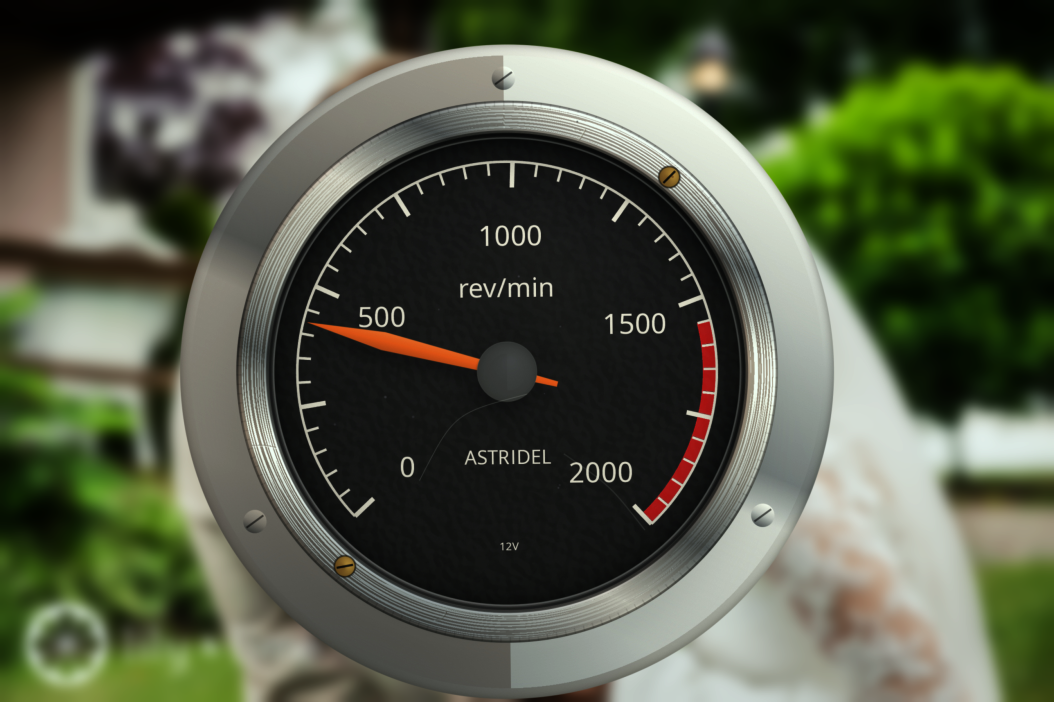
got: 425 rpm
